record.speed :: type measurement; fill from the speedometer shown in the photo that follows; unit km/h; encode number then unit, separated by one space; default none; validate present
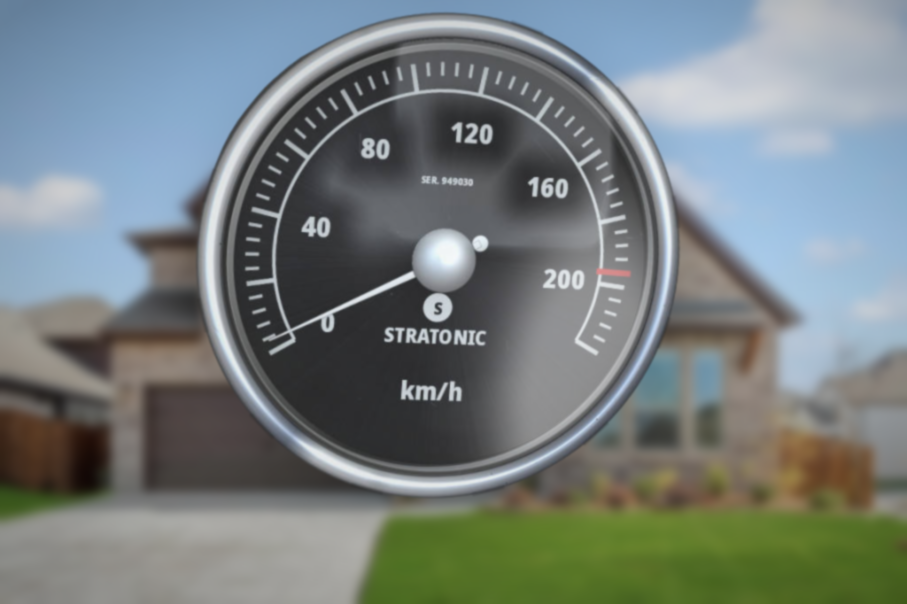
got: 4 km/h
